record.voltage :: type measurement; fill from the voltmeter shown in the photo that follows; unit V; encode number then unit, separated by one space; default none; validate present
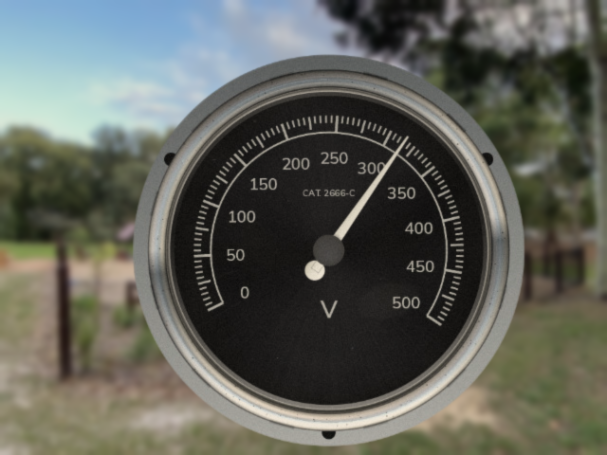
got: 315 V
